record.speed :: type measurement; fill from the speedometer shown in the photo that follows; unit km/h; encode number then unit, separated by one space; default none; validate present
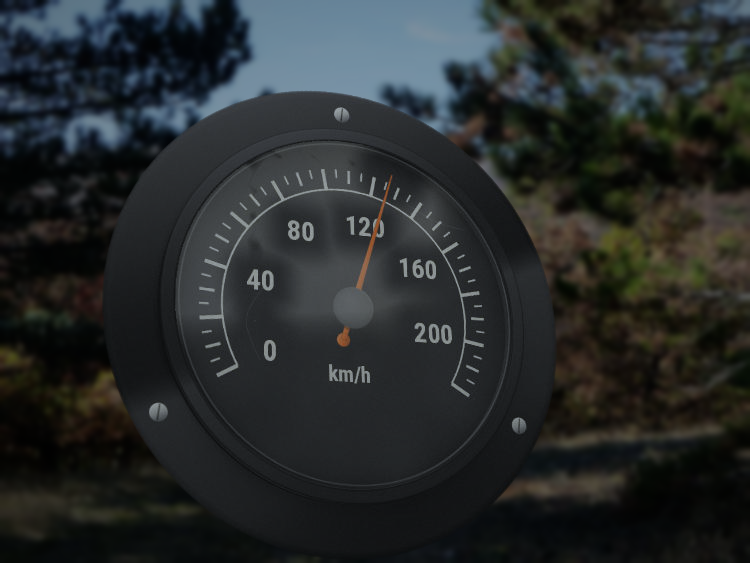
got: 125 km/h
